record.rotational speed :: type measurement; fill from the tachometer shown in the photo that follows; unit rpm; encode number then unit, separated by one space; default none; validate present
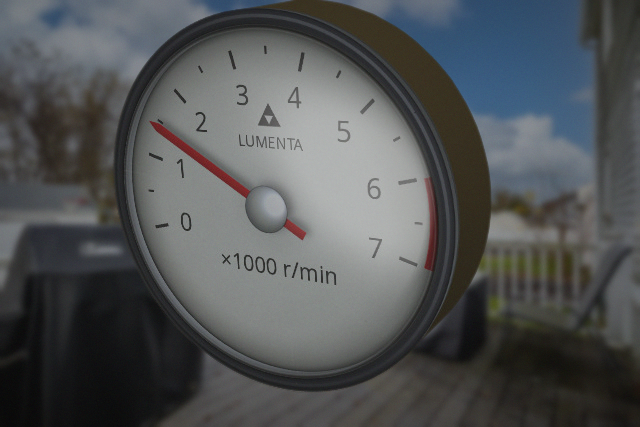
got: 1500 rpm
